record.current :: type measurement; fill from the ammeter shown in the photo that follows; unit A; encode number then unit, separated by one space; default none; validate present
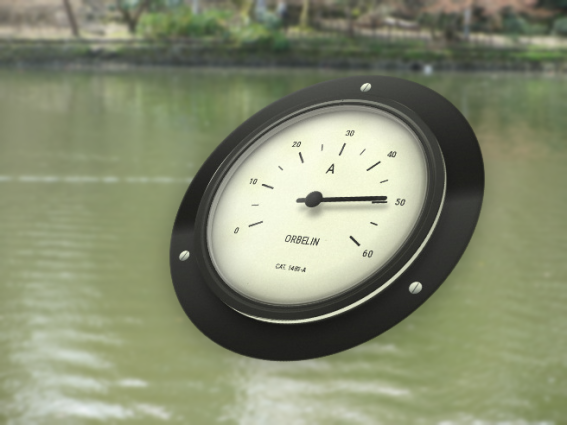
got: 50 A
